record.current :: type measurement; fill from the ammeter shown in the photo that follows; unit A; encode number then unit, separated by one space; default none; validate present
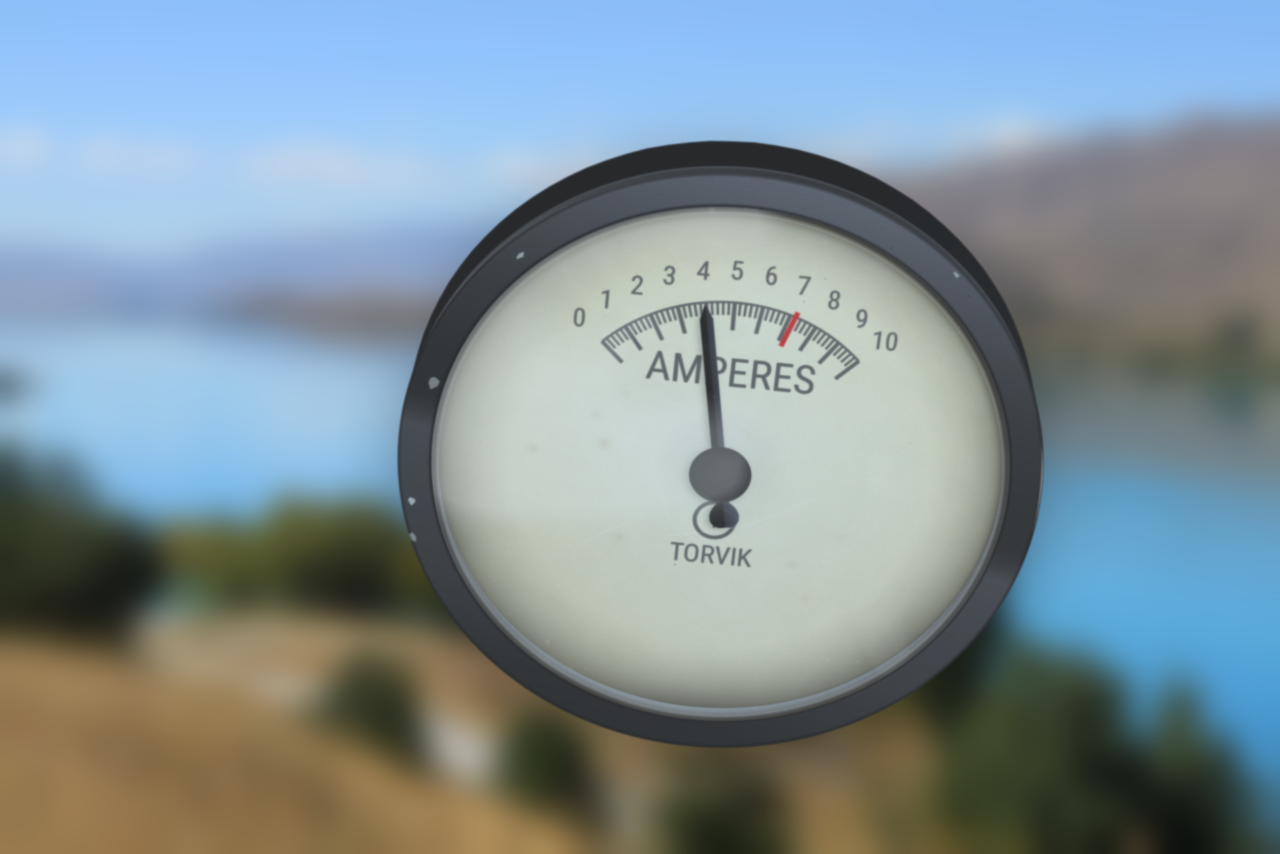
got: 4 A
